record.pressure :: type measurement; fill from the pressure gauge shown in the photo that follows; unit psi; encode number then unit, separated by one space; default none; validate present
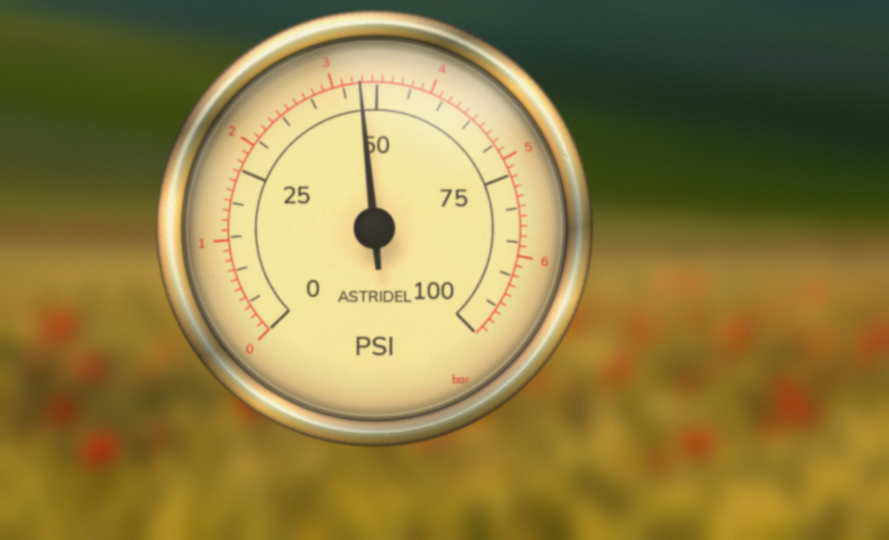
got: 47.5 psi
